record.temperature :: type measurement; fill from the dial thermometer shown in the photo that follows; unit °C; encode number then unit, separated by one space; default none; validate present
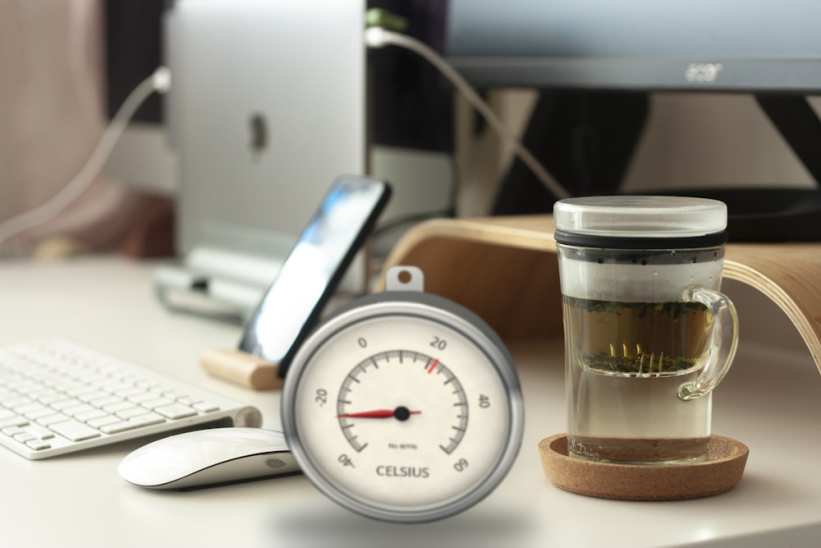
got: -25 °C
